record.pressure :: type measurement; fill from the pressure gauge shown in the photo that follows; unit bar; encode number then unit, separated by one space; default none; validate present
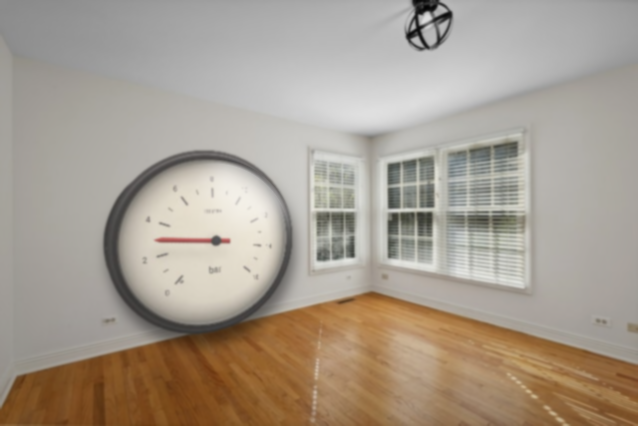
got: 3 bar
